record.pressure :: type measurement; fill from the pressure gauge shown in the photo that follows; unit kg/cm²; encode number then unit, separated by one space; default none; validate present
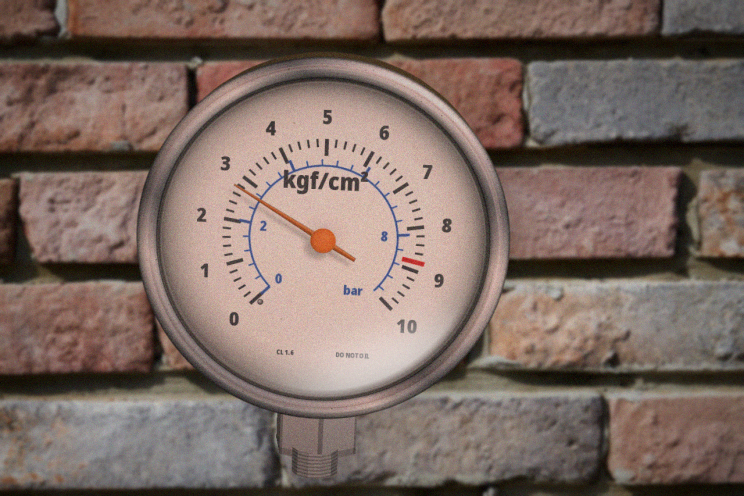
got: 2.8 kg/cm²
